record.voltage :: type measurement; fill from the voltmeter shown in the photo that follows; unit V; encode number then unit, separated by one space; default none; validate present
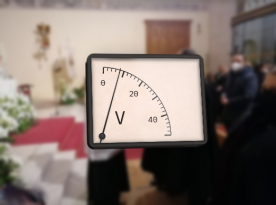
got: 8 V
